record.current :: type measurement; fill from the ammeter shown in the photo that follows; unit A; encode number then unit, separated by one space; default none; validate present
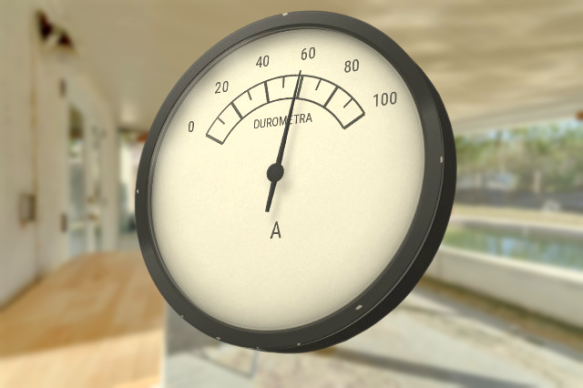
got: 60 A
